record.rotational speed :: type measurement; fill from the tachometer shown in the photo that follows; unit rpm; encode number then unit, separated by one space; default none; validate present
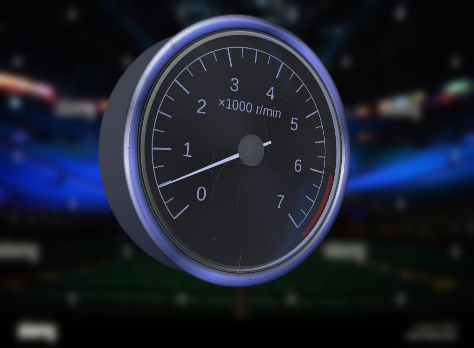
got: 500 rpm
